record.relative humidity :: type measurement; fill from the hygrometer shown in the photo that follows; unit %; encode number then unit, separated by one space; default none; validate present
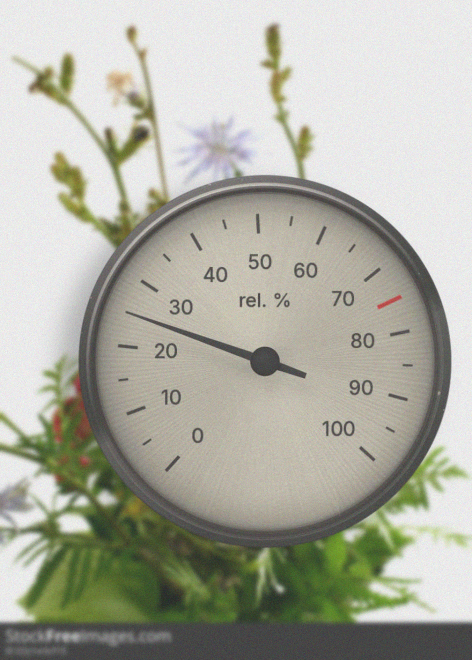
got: 25 %
